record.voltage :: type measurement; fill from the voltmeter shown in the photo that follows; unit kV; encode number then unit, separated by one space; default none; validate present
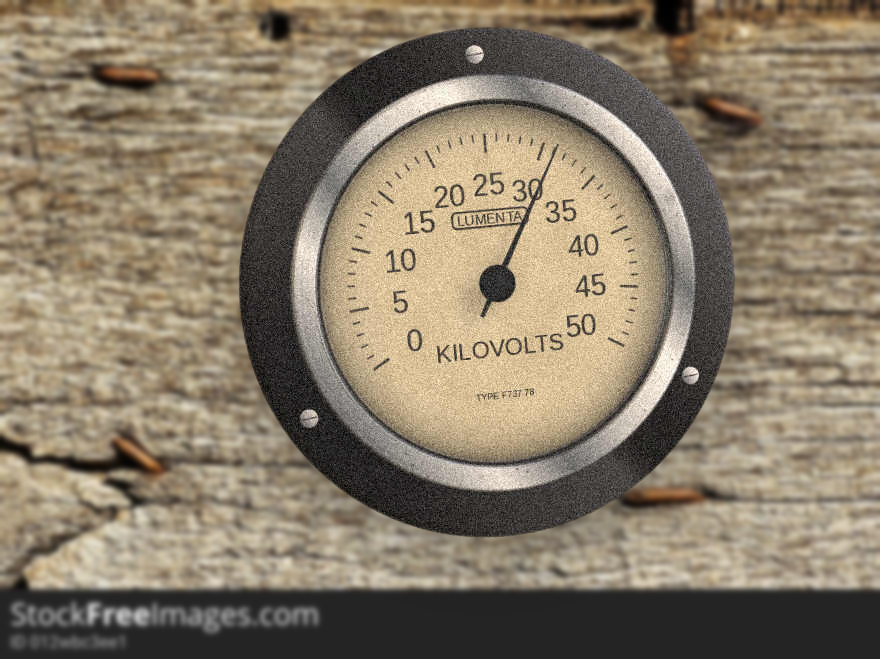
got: 31 kV
